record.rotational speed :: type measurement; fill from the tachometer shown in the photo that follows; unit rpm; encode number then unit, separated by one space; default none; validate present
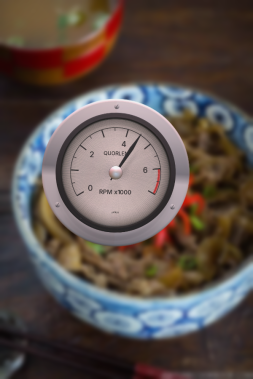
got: 4500 rpm
